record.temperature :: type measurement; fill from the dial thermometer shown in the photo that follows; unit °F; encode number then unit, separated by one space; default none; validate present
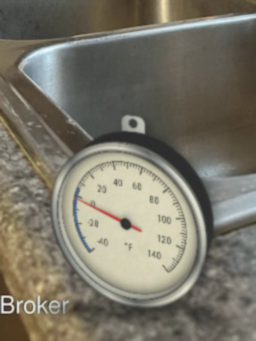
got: 0 °F
